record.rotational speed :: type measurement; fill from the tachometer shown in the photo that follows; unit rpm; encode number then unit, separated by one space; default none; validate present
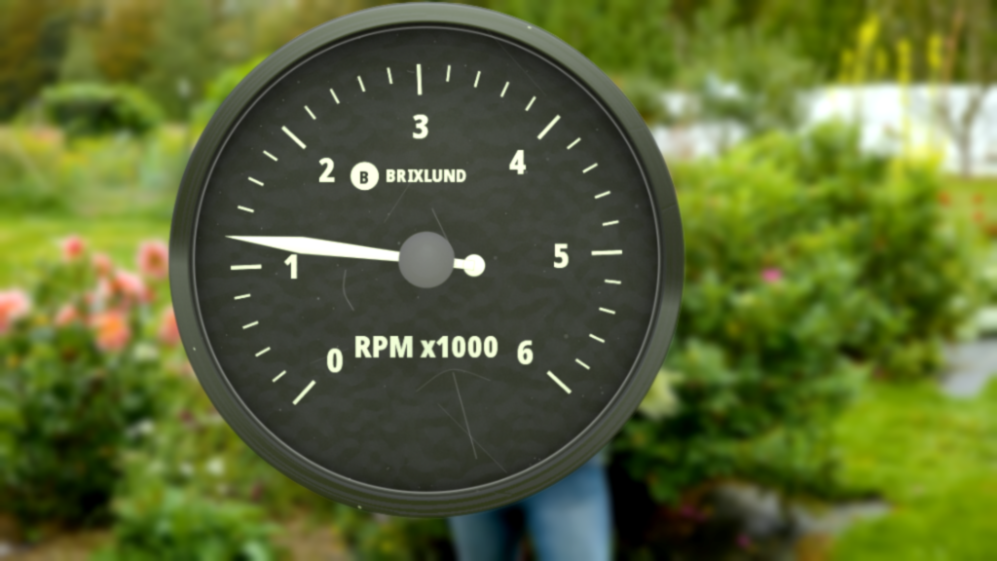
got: 1200 rpm
